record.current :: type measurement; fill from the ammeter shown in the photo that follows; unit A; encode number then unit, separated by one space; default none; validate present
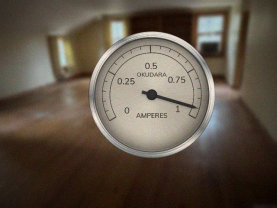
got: 0.95 A
